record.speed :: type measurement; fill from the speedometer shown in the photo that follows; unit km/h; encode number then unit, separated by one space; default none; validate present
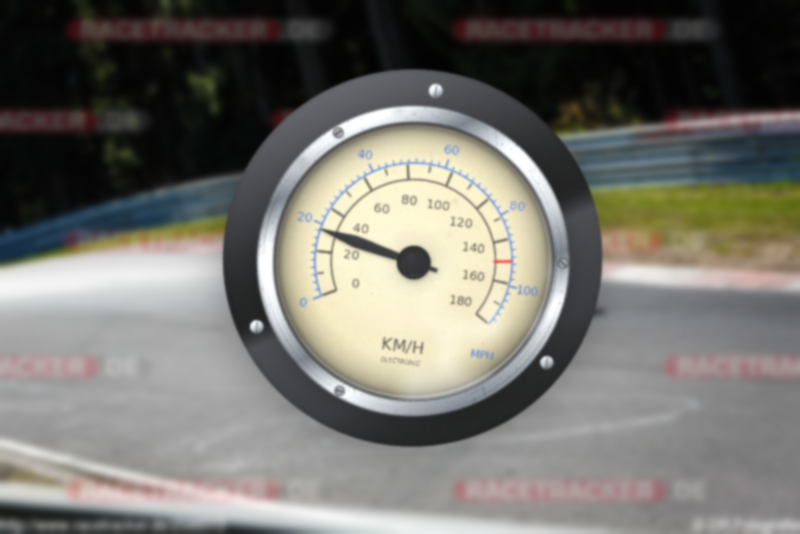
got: 30 km/h
